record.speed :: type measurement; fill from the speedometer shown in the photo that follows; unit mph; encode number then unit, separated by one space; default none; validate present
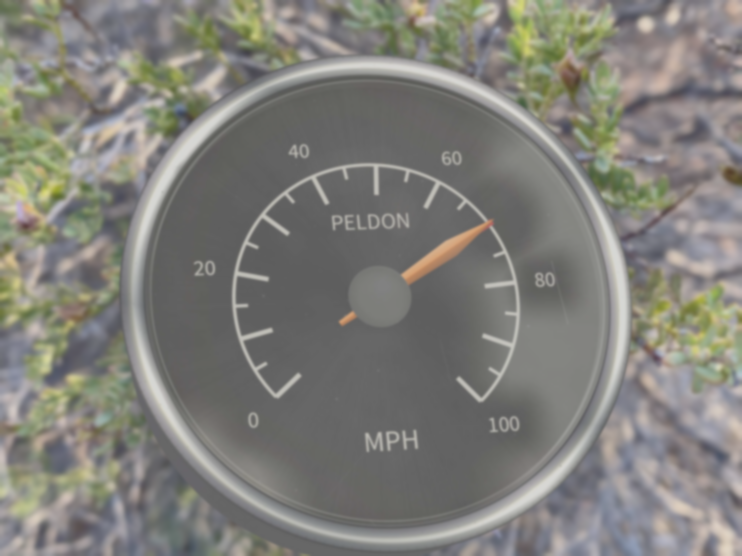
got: 70 mph
